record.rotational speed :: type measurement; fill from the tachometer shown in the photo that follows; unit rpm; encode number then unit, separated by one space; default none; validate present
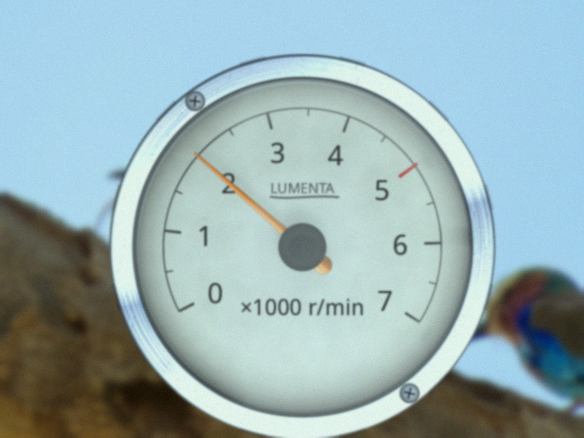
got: 2000 rpm
